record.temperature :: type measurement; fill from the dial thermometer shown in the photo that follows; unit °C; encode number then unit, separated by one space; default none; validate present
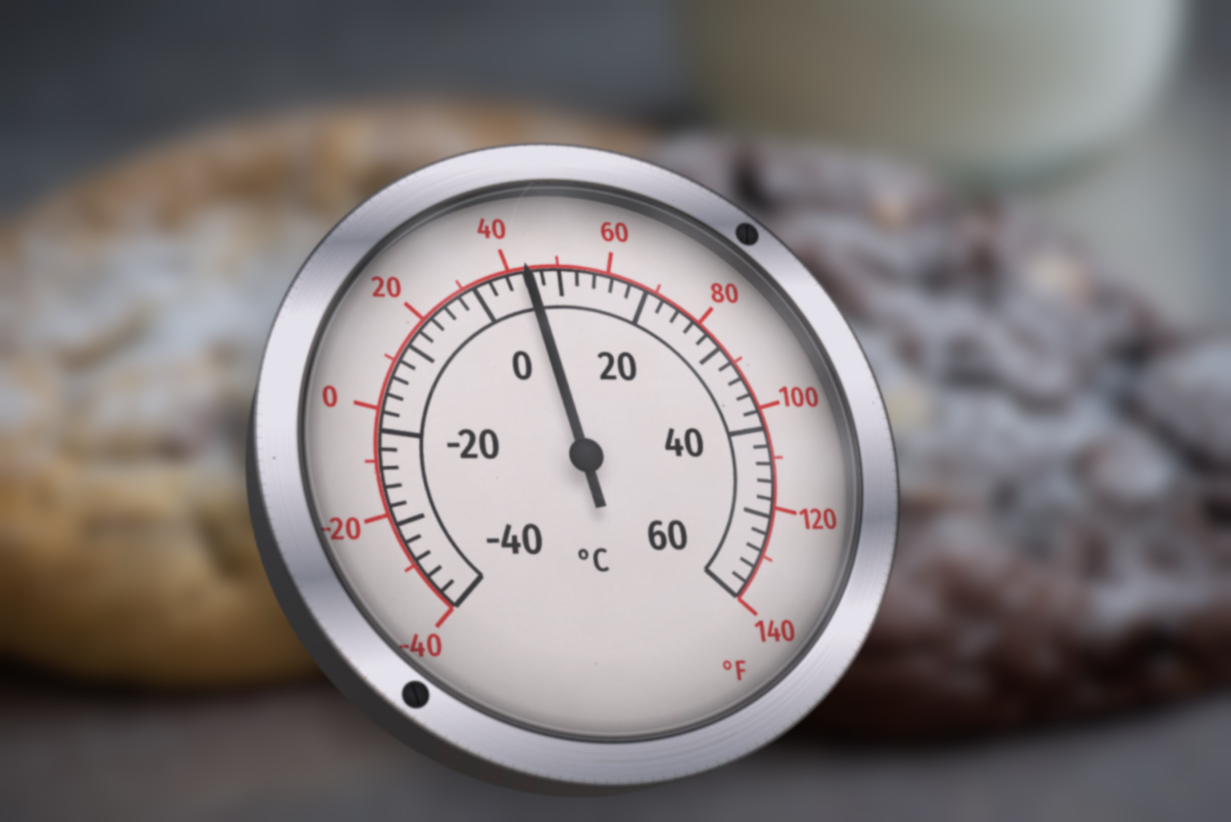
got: 6 °C
